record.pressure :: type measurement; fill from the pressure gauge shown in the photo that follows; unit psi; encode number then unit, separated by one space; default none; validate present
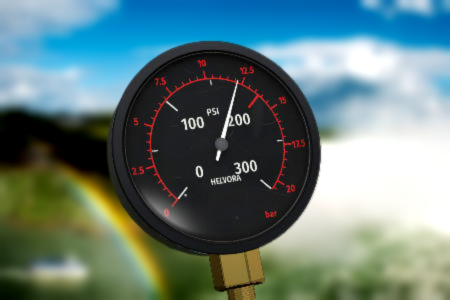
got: 175 psi
